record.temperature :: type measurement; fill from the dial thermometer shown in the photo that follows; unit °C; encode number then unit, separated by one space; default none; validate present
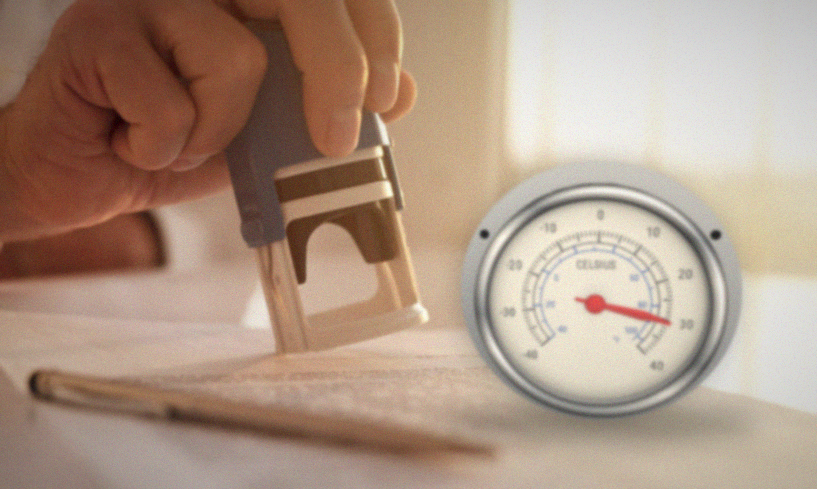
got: 30 °C
